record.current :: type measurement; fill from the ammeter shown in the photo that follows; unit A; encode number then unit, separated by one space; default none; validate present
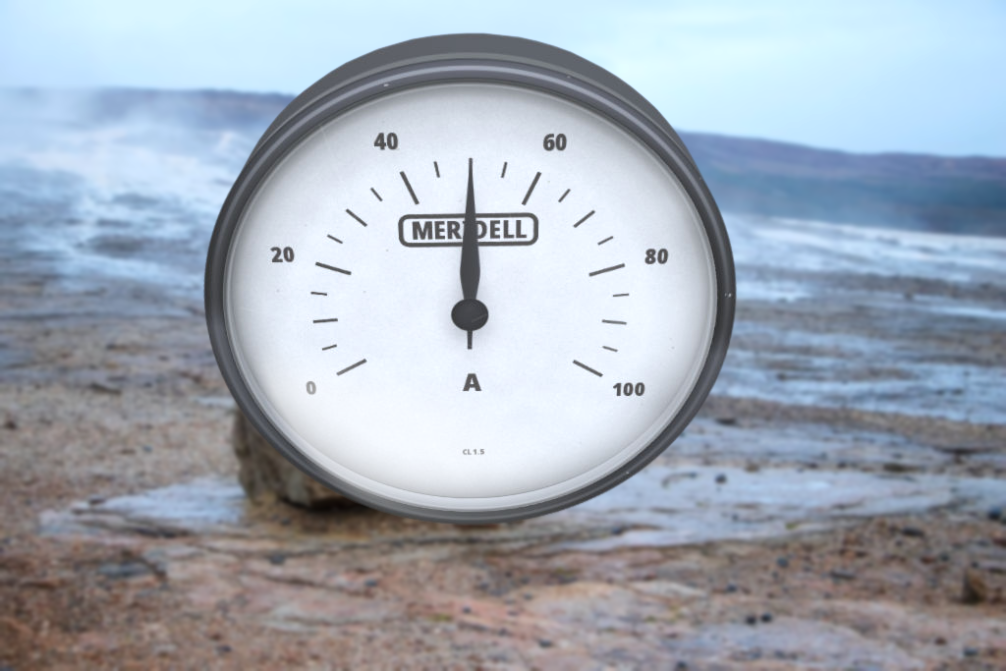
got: 50 A
